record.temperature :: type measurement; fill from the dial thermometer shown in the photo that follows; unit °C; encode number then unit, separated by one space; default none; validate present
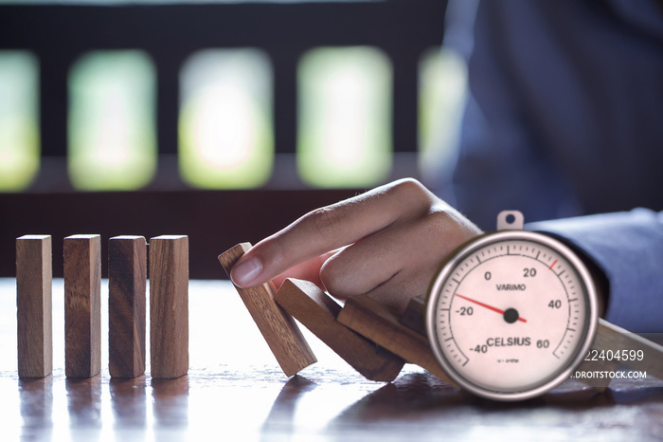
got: -14 °C
